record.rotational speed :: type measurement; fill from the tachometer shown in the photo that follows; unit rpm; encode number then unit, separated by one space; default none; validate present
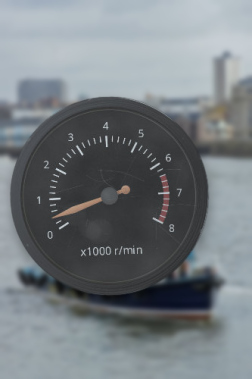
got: 400 rpm
